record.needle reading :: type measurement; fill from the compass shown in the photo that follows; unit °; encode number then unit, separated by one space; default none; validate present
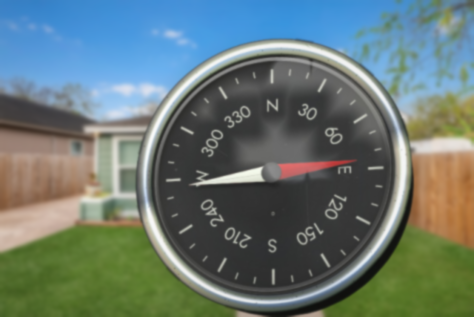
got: 85 °
